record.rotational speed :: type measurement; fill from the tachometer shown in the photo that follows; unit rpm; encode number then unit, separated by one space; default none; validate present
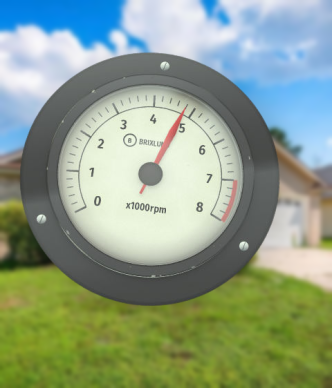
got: 4800 rpm
